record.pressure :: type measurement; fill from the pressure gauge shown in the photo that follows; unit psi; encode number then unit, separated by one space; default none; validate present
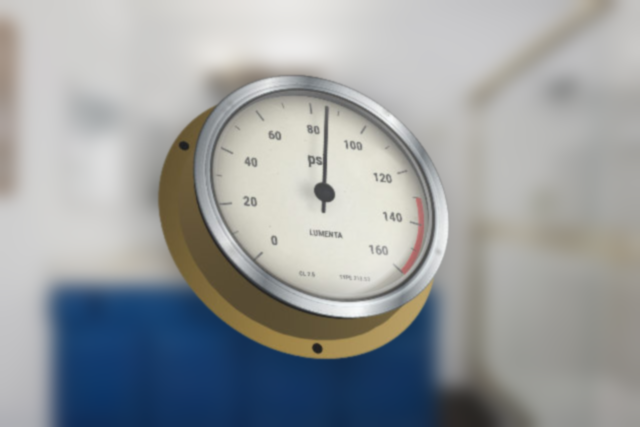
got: 85 psi
